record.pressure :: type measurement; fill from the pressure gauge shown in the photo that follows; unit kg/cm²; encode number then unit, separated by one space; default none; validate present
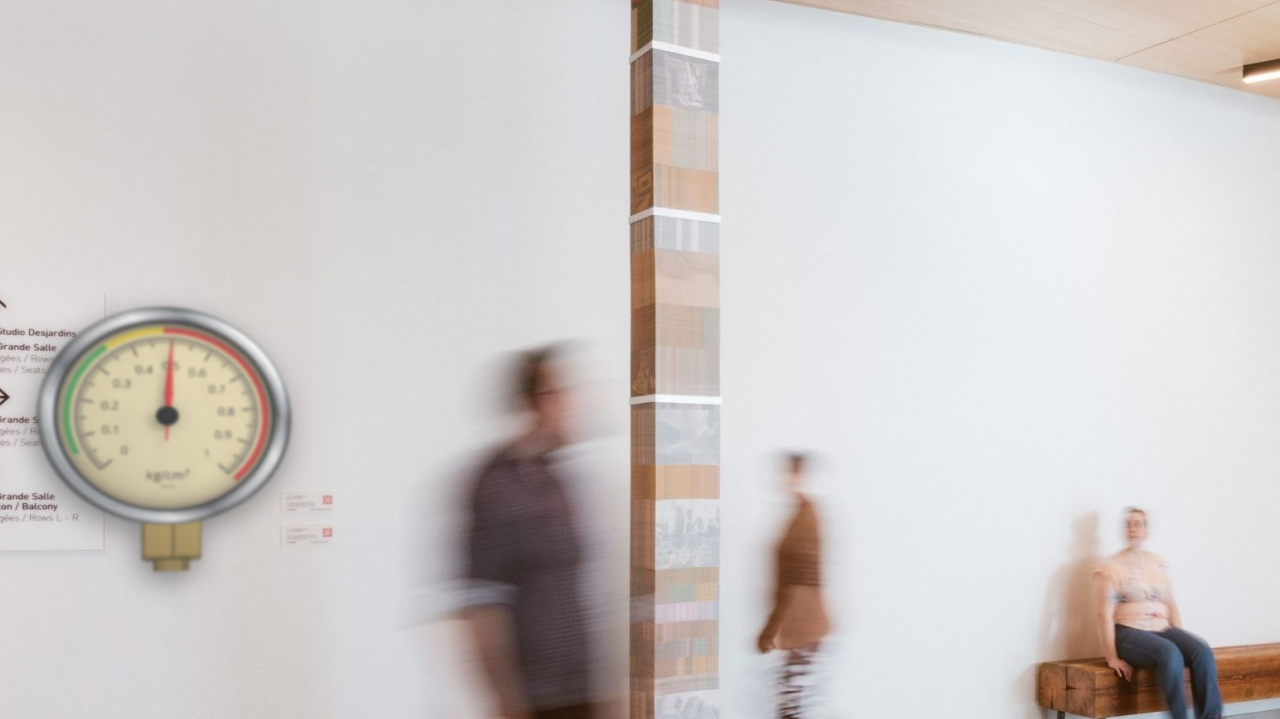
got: 0.5 kg/cm²
